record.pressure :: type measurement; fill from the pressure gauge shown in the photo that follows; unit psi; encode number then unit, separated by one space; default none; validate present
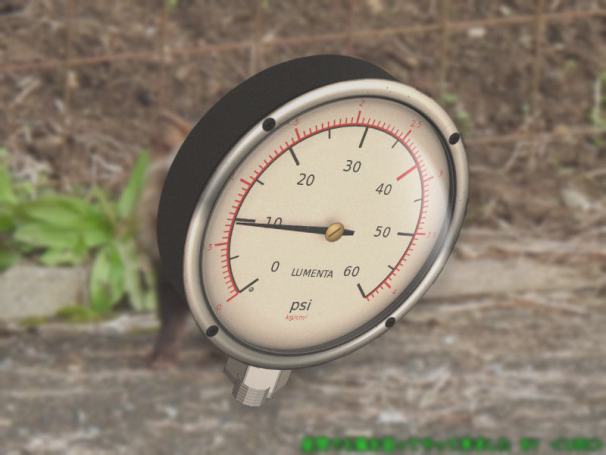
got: 10 psi
